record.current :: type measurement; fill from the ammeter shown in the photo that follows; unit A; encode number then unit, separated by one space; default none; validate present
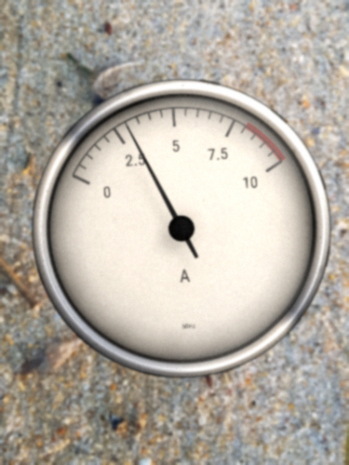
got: 3 A
